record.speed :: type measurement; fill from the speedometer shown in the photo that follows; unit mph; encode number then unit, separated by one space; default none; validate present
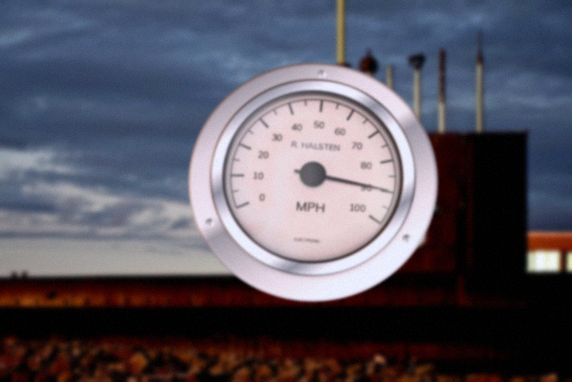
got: 90 mph
